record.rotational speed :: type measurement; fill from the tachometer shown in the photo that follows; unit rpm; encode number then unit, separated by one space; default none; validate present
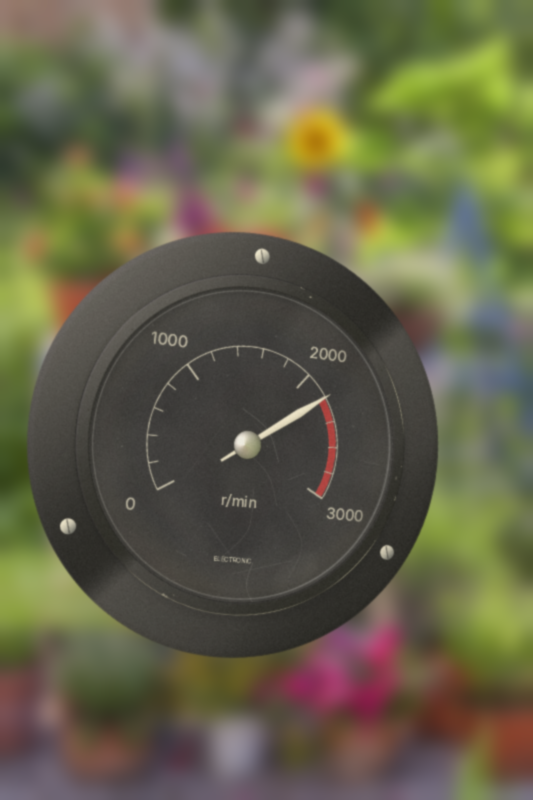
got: 2200 rpm
